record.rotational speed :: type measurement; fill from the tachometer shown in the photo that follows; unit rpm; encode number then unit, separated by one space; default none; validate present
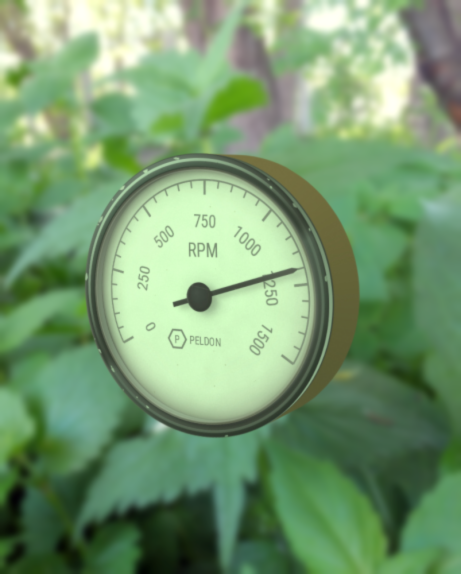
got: 1200 rpm
